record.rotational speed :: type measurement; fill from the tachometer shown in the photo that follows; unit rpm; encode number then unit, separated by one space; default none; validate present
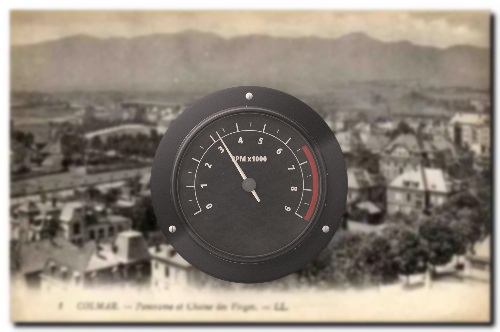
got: 3250 rpm
